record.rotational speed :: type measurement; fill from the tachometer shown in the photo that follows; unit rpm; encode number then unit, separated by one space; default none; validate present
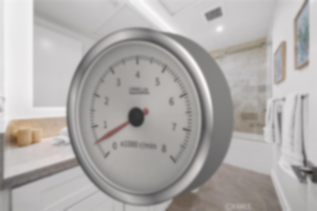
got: 500 rpm
